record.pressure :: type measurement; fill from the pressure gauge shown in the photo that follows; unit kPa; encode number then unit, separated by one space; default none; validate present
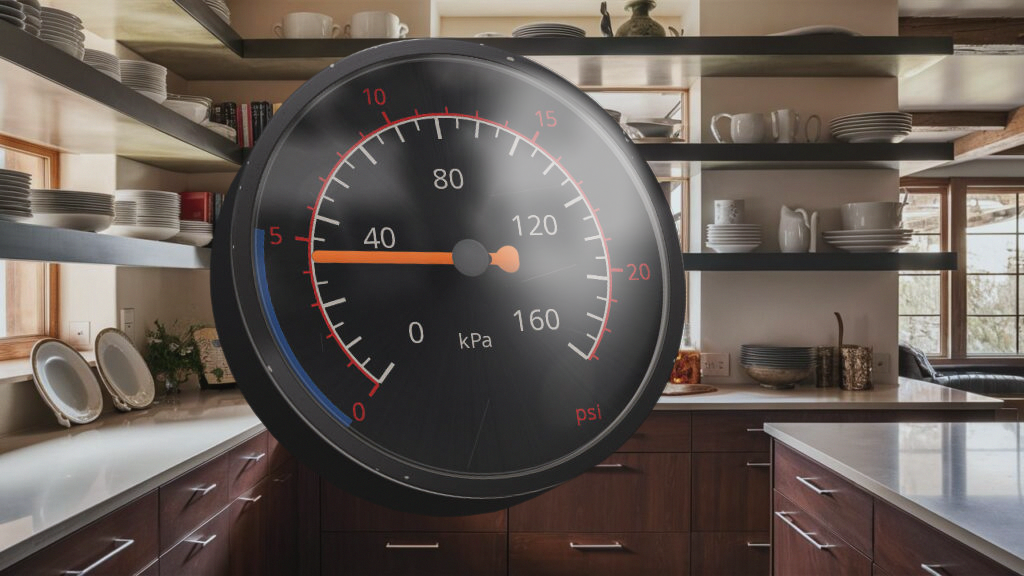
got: 30 kPa
